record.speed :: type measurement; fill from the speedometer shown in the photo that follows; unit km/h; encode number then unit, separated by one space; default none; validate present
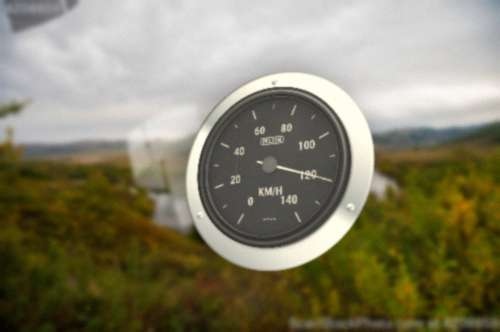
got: 120 km/h
